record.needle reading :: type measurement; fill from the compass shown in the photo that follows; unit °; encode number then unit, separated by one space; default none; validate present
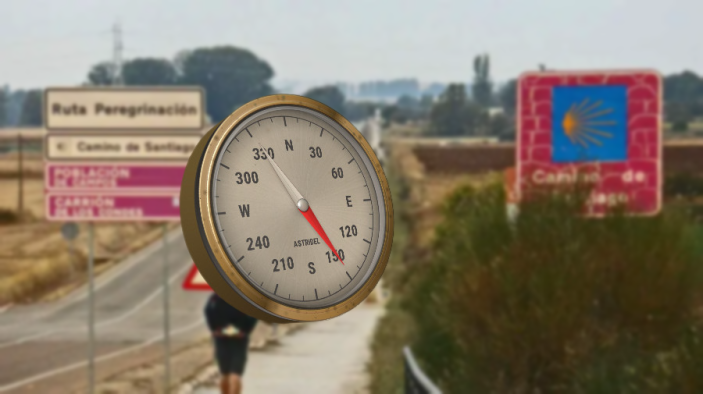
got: 150 °
